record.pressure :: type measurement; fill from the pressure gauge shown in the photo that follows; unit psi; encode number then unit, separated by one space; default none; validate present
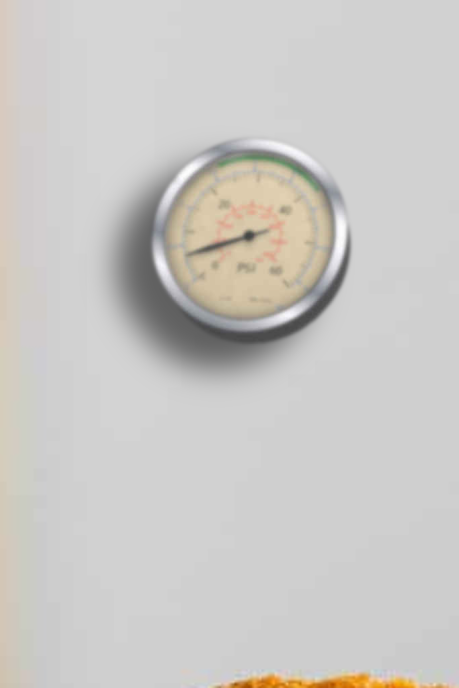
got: 5 psi
